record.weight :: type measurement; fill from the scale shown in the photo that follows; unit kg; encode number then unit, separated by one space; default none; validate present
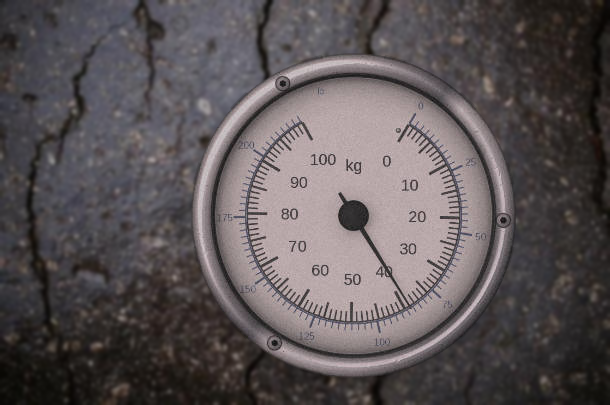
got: 39 kg
